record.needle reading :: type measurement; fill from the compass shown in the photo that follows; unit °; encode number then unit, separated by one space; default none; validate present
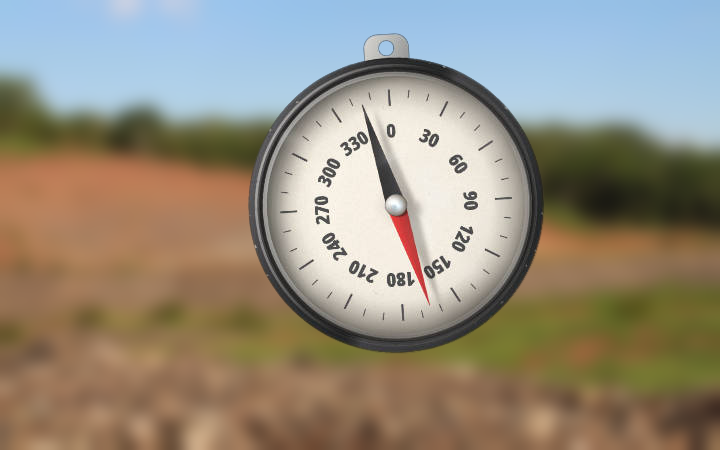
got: 165 °
